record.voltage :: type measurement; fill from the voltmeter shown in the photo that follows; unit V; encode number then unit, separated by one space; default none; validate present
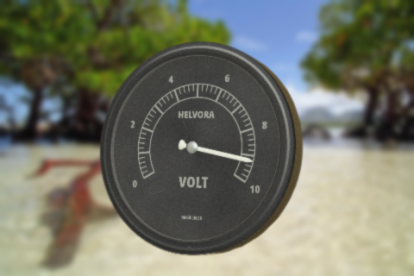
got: 9.2 V
